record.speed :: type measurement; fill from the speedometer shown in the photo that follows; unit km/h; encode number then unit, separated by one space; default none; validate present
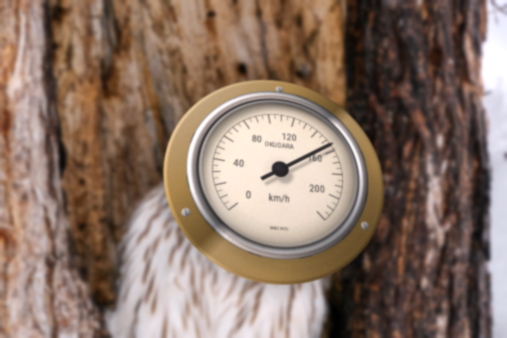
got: 155 km/h
